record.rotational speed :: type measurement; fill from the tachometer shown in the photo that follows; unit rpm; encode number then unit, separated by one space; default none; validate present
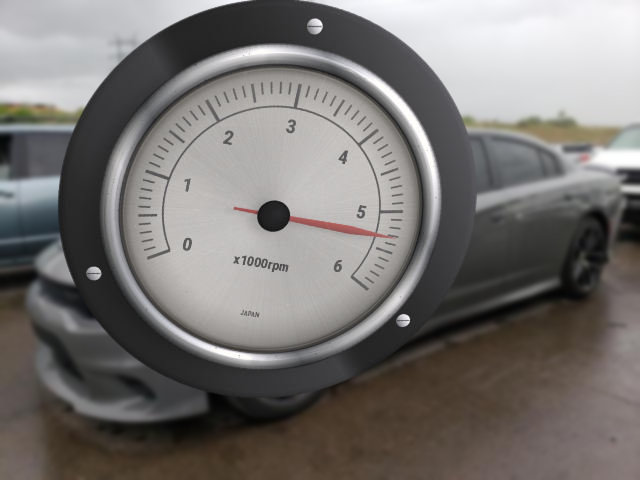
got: 5300 rpm
